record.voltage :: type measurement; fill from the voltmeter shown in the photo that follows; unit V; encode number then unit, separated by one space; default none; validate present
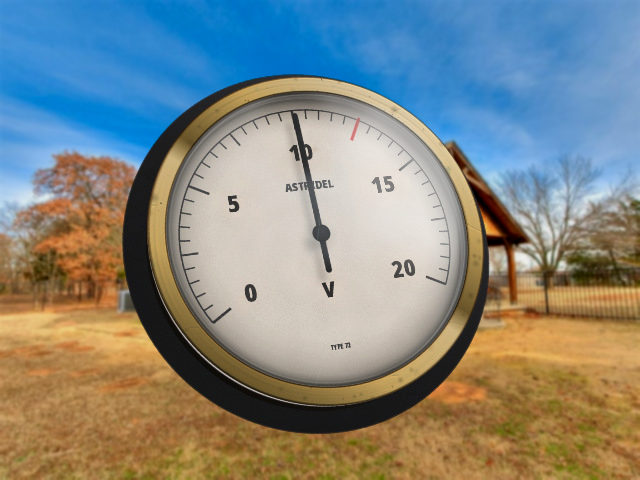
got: 10 V
